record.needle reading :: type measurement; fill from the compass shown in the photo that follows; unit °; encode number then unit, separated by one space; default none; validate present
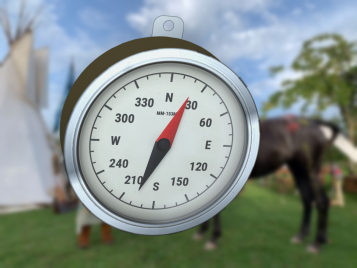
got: 20 °
